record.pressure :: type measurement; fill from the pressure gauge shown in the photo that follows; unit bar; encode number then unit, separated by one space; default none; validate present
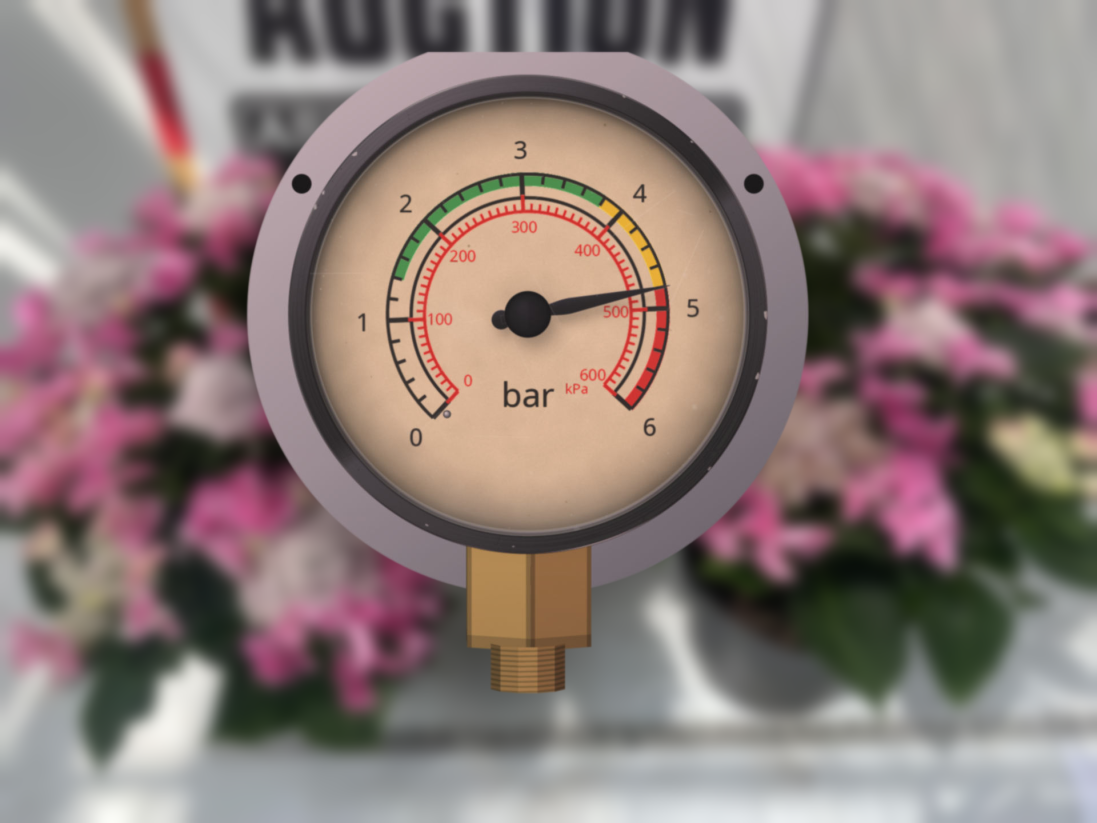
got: 4.8 bar
